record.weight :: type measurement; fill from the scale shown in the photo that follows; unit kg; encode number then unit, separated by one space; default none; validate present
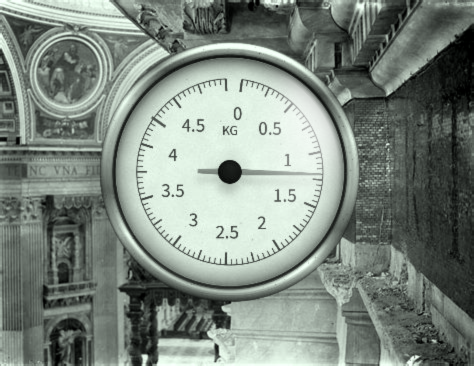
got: 1.2 kg
